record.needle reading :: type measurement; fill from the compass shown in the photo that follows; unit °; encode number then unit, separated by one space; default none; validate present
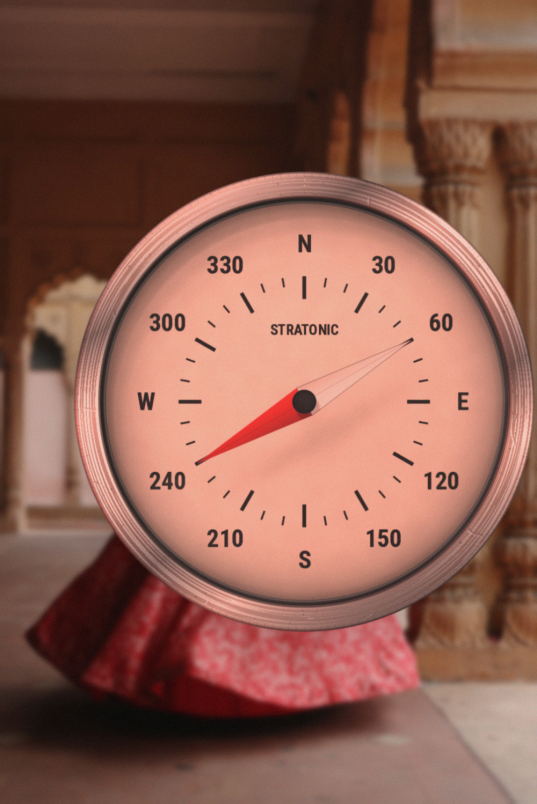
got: 240 °
